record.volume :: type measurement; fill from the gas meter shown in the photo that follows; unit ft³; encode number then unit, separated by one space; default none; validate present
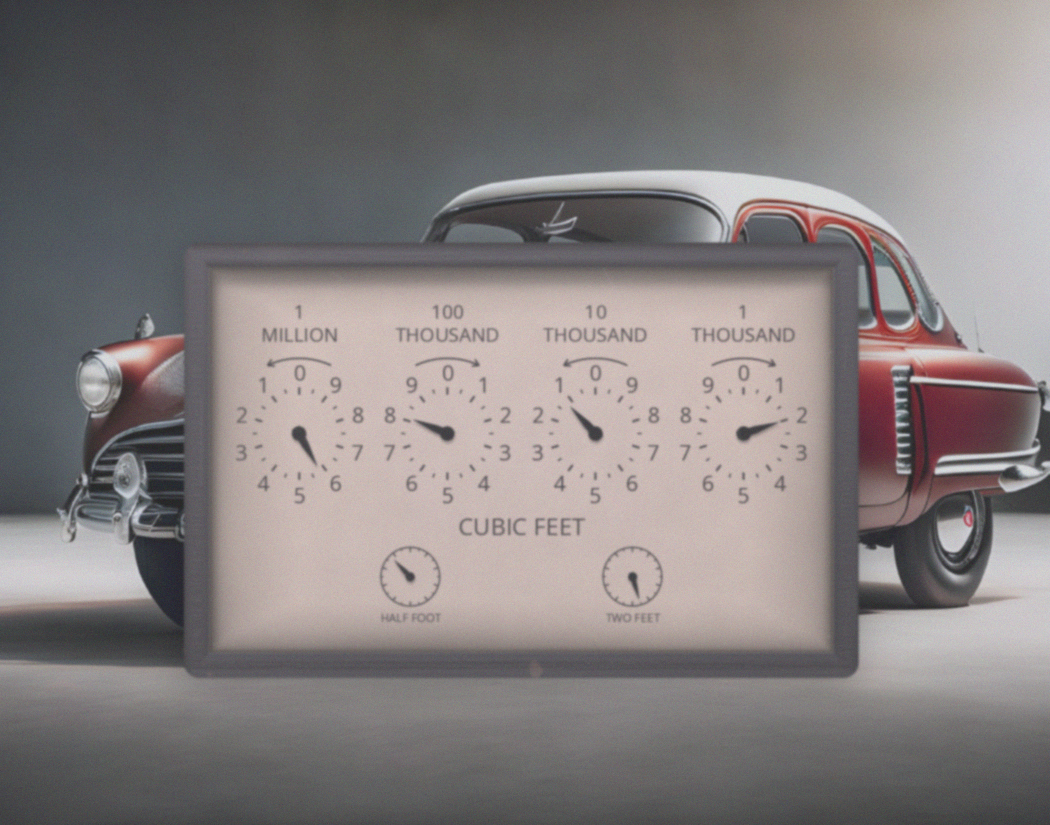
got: 581200 ft³
